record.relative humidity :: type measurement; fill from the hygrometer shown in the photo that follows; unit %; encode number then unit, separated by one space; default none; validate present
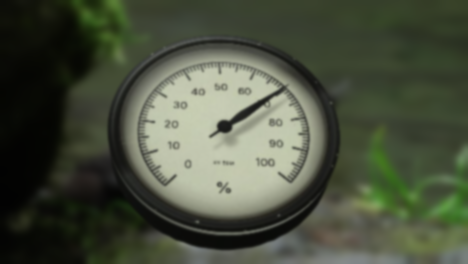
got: 70 %
